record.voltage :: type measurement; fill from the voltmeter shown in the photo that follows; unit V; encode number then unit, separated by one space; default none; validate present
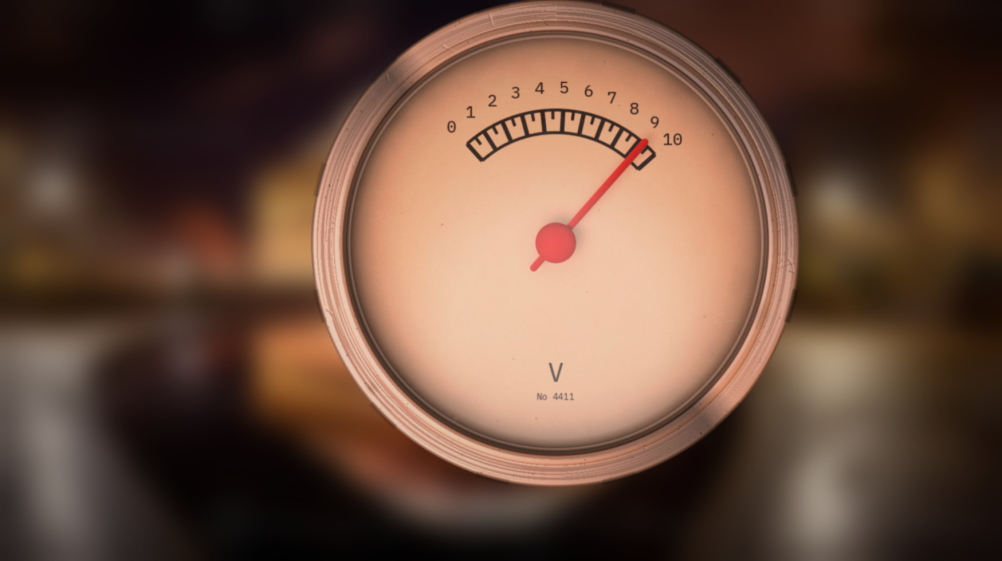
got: 9.25 V
